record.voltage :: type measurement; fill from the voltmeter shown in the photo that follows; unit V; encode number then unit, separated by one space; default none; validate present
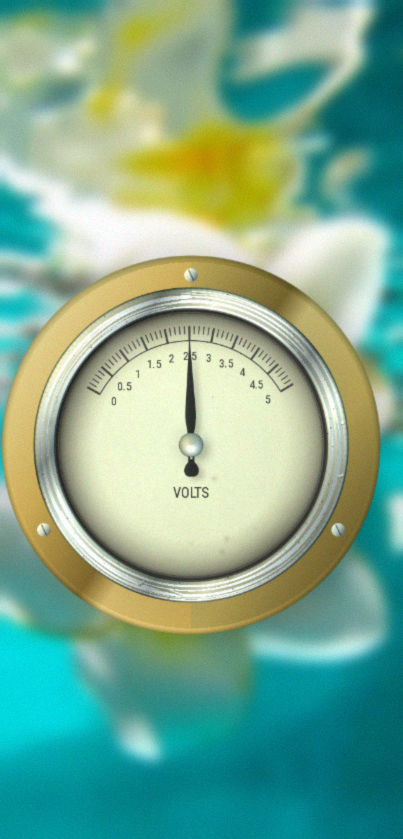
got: 2.5 V
